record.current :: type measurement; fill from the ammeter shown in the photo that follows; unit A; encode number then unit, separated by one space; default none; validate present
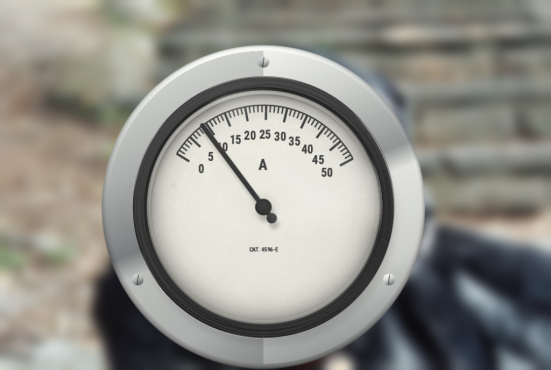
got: 9 A
